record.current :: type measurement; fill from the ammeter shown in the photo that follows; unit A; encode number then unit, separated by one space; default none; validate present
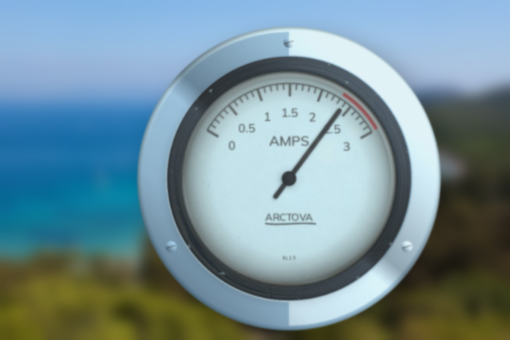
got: 2.4 A
